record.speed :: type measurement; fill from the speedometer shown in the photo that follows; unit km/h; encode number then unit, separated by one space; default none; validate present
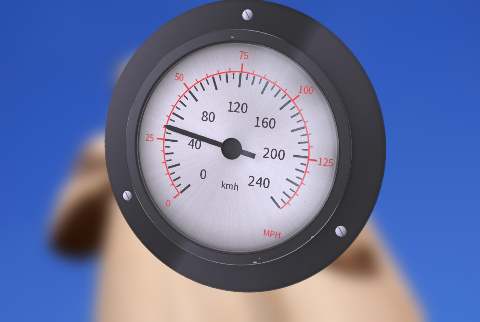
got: 50 km/h
